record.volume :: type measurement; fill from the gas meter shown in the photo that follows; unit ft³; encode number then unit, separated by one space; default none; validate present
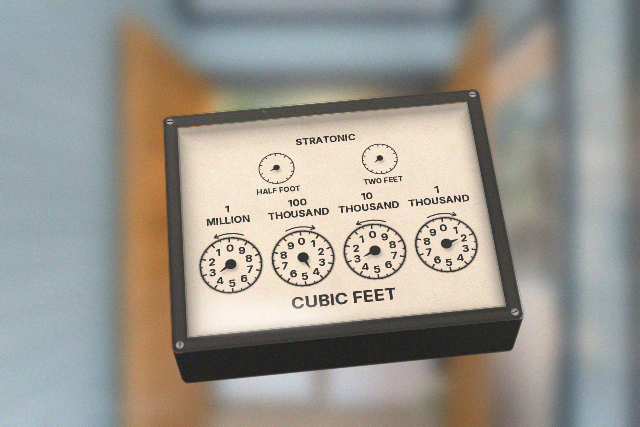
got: 343200 ft³
